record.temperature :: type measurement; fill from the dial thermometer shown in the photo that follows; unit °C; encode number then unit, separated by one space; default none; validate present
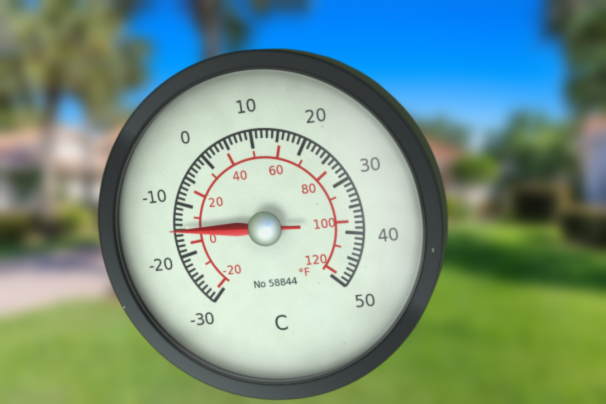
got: -15 °C
